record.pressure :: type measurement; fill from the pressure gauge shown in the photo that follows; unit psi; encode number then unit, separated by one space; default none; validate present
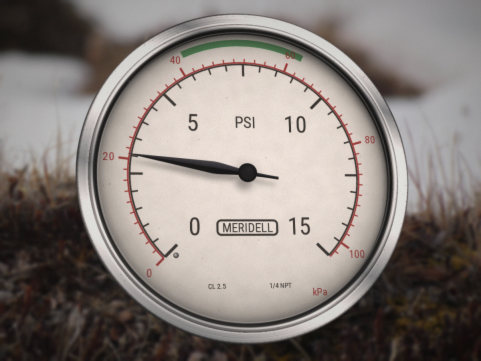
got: 3 psi
